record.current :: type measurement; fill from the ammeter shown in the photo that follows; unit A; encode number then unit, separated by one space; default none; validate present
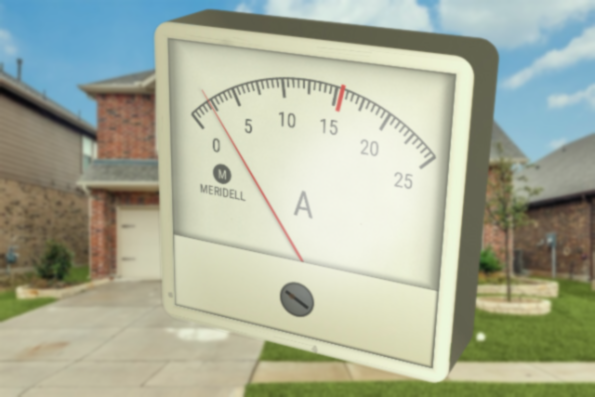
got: 2.5 A
